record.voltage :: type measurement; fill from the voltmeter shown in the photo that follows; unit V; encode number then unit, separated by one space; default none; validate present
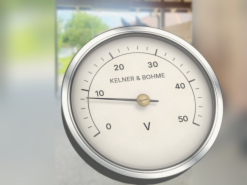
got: 8 V
